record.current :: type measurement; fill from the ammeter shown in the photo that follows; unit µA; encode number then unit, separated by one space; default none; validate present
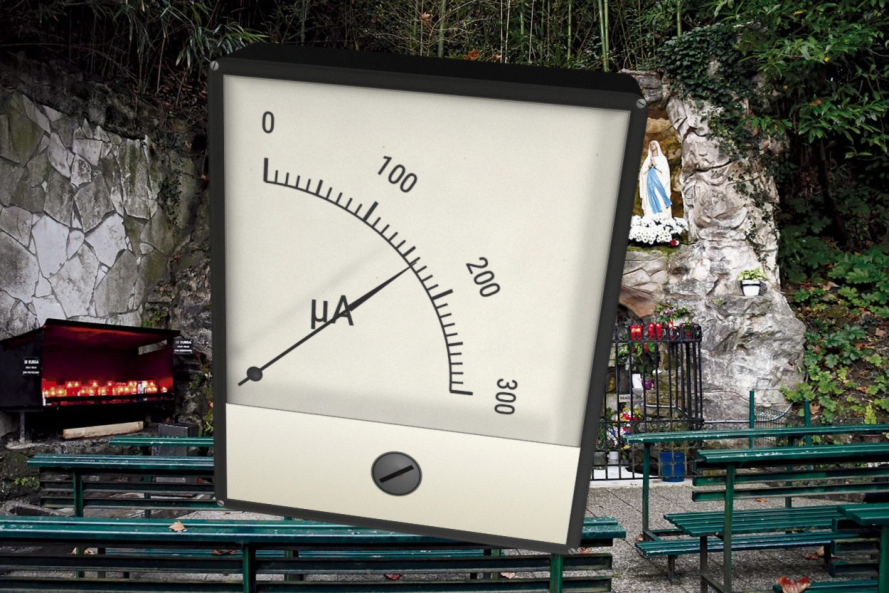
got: 160 µA
